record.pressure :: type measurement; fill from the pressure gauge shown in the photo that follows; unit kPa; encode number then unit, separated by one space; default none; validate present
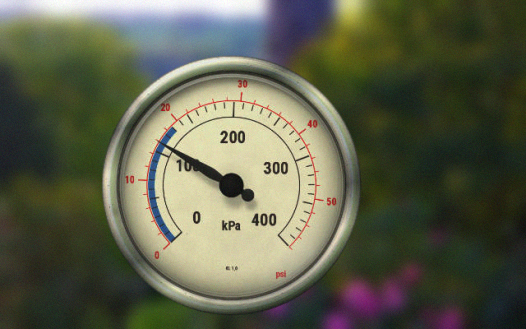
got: 110 kPa
